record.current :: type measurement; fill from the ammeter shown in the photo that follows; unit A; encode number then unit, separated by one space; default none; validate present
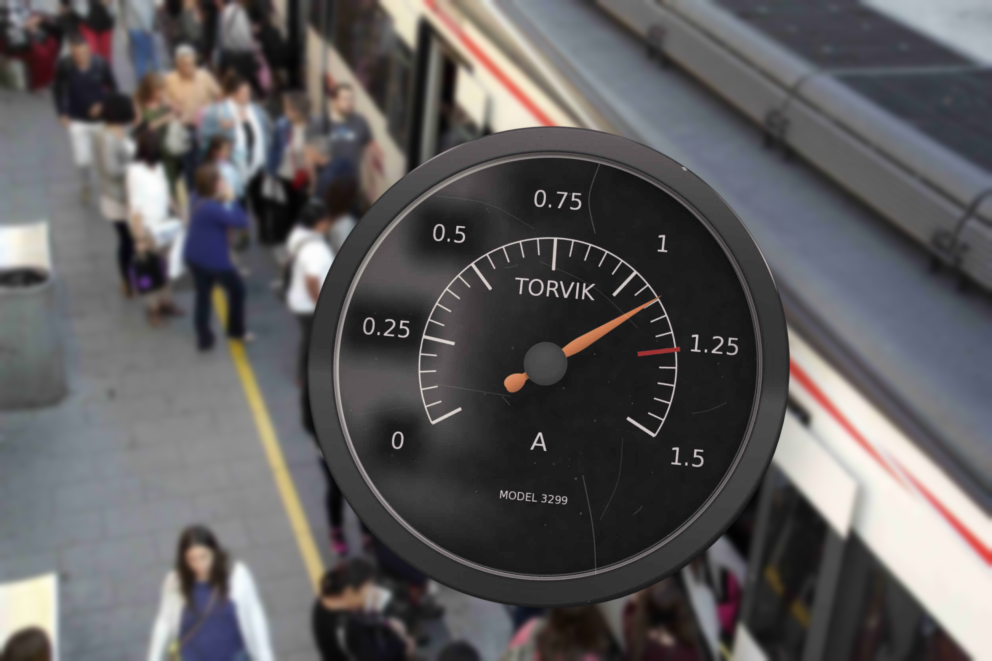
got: 1.1 A
